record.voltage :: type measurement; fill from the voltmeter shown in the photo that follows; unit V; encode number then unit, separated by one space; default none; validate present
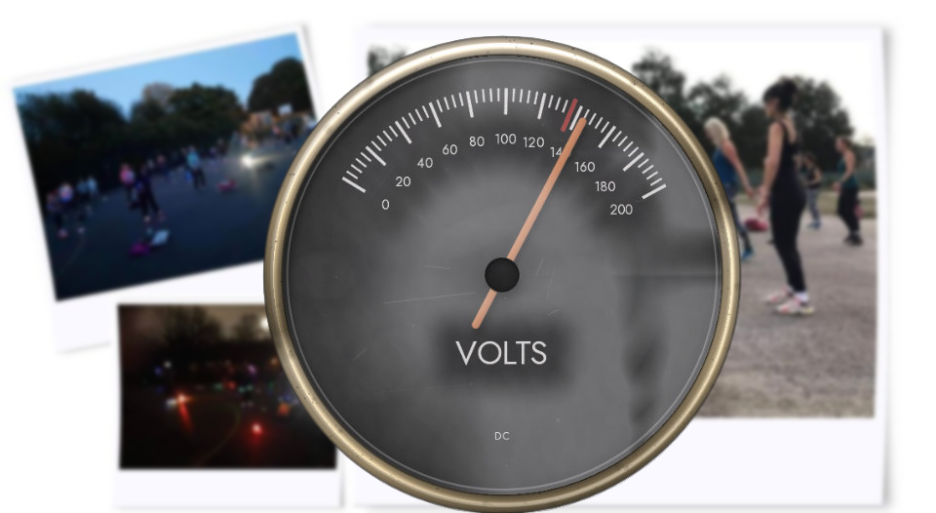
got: 144 V
